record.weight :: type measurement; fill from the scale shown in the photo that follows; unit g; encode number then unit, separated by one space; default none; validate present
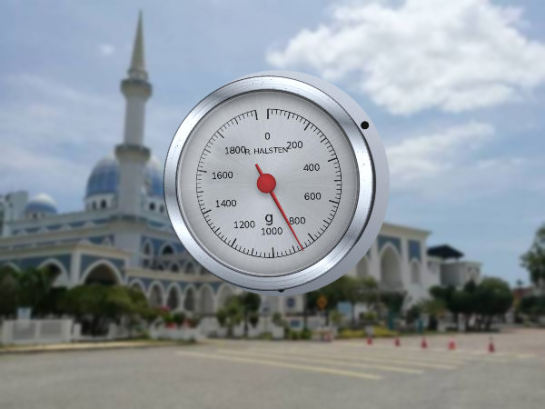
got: 860 g
